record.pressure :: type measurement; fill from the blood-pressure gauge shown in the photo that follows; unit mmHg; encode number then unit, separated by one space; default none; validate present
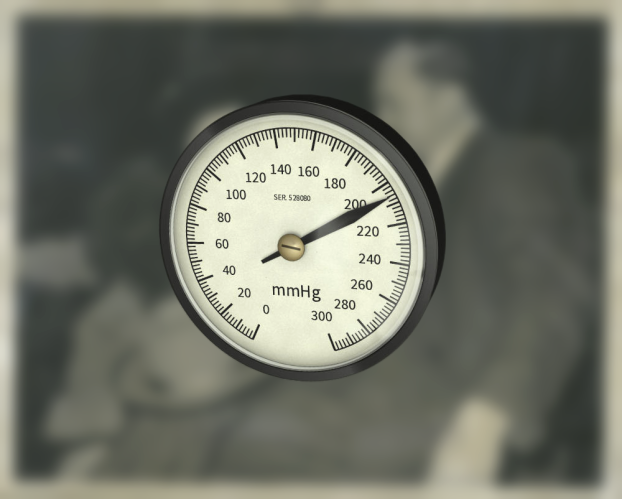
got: 206 mmHg
